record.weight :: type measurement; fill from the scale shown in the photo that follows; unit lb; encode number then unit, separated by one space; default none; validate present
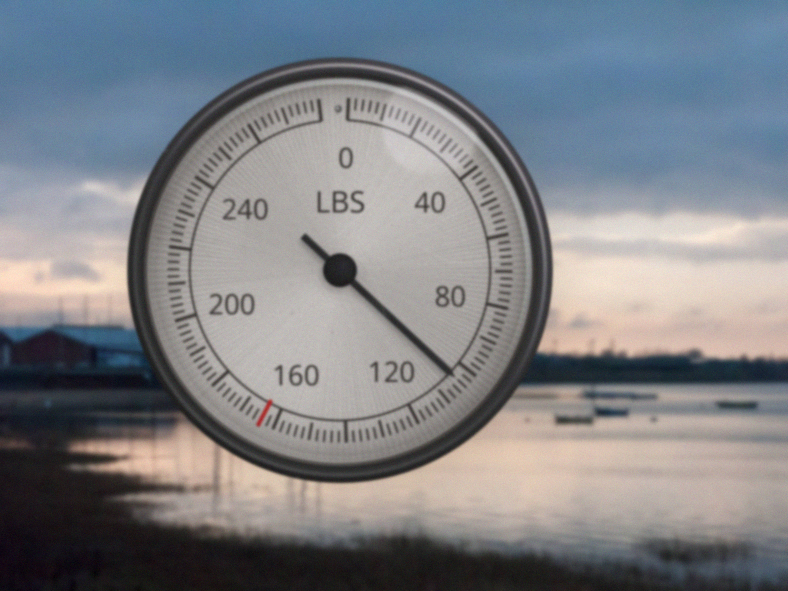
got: 104 lb
